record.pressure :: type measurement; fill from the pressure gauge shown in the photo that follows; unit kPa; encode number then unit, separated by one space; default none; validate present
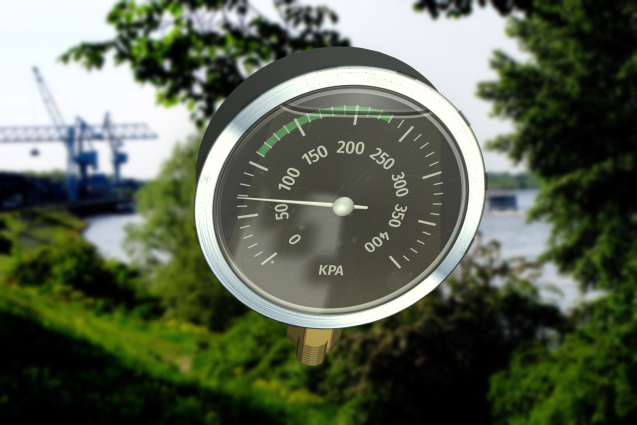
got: 70 kPa
